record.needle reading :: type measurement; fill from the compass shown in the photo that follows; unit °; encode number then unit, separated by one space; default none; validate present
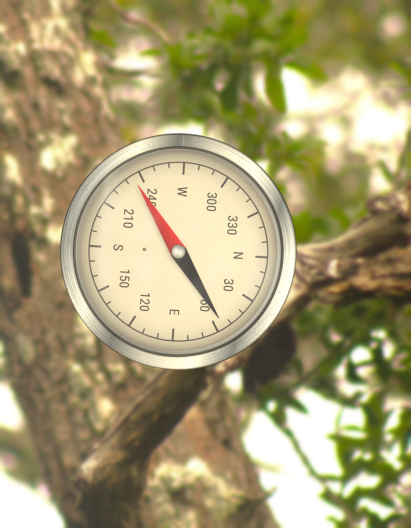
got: 235 °
